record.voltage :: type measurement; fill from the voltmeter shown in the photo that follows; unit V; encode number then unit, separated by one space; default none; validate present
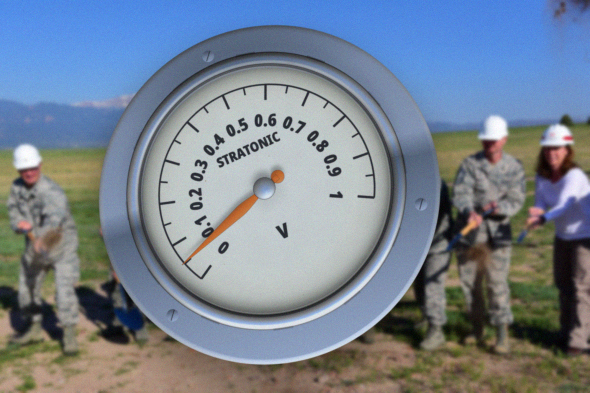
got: 0.05 V
